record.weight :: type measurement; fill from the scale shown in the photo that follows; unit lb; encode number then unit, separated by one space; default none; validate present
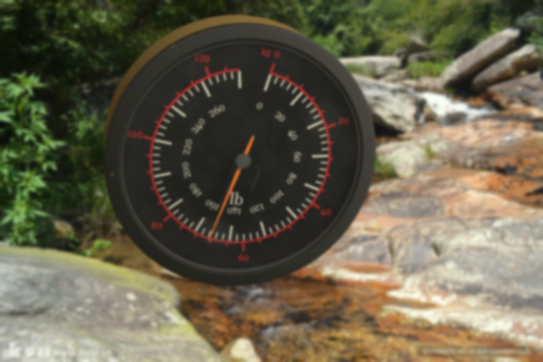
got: 152 lb
